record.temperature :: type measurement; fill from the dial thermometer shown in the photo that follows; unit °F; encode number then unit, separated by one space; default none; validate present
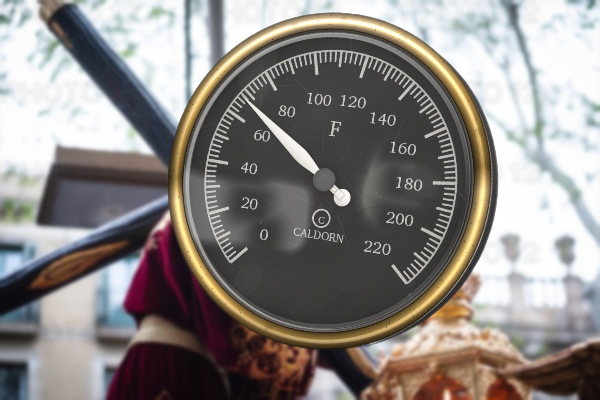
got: 68 °F
